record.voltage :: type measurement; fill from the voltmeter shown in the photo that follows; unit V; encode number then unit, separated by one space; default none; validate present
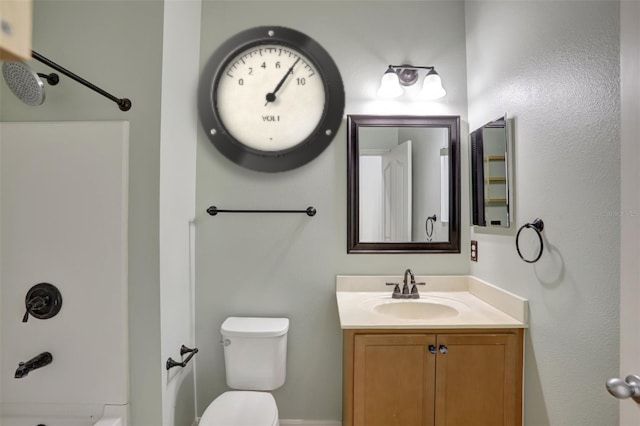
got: 8 V
